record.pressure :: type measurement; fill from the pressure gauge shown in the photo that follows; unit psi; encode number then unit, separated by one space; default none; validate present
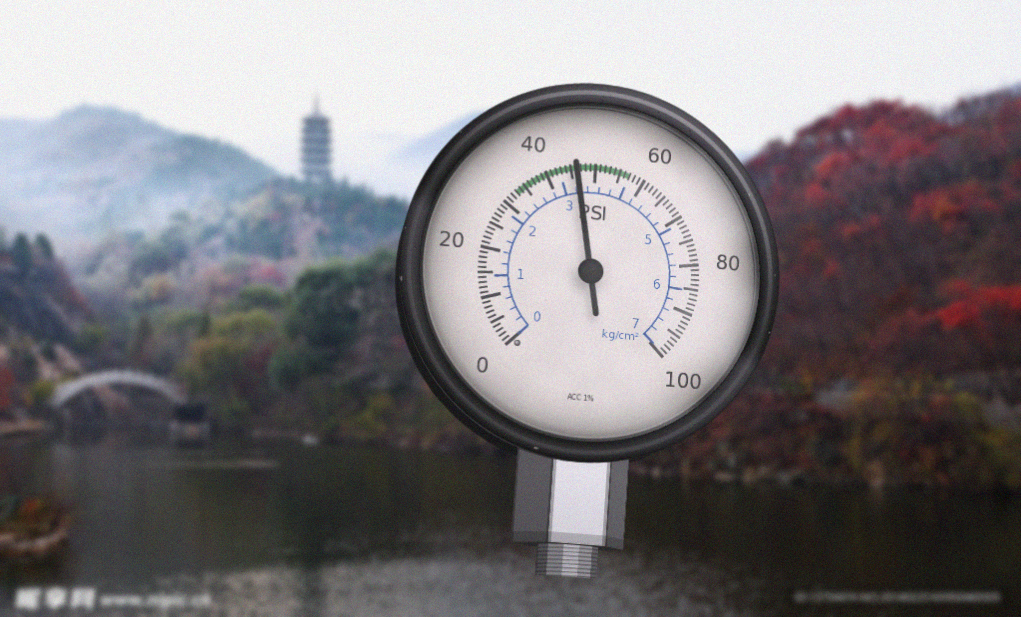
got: 46 psi
